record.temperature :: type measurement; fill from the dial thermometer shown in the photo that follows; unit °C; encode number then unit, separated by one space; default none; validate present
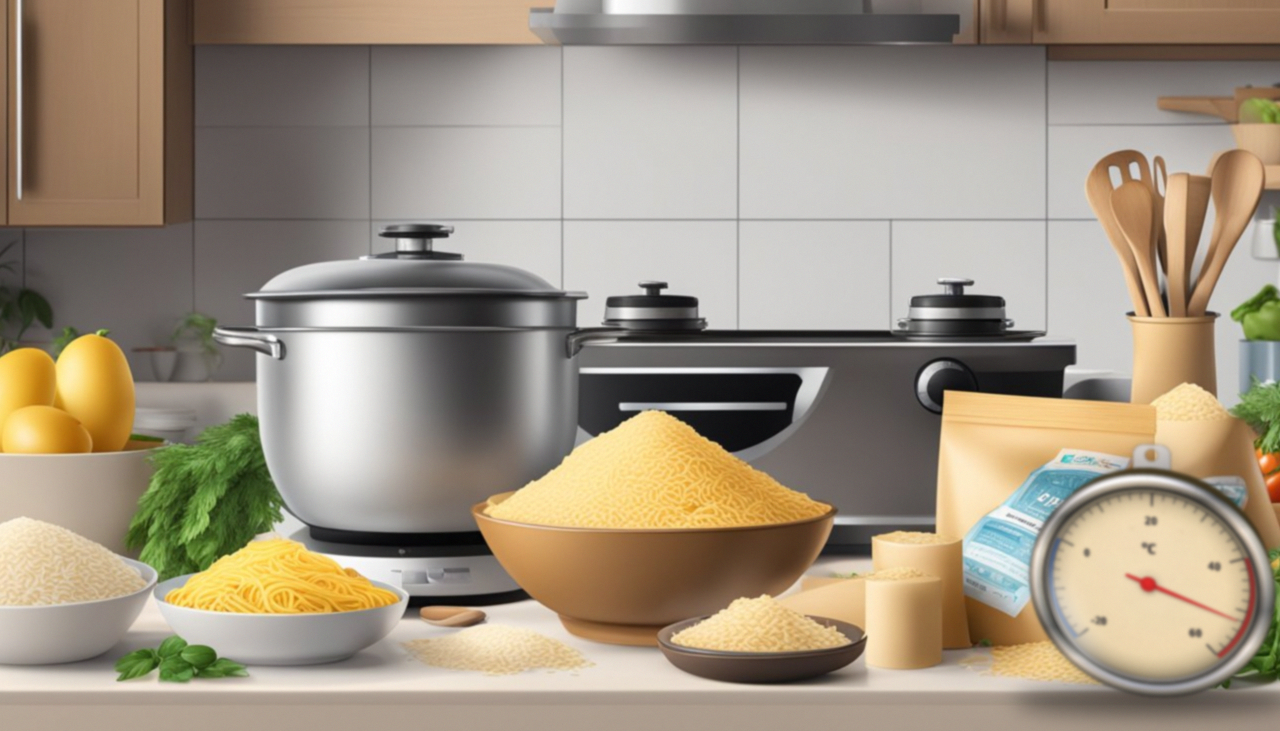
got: 52 °C
